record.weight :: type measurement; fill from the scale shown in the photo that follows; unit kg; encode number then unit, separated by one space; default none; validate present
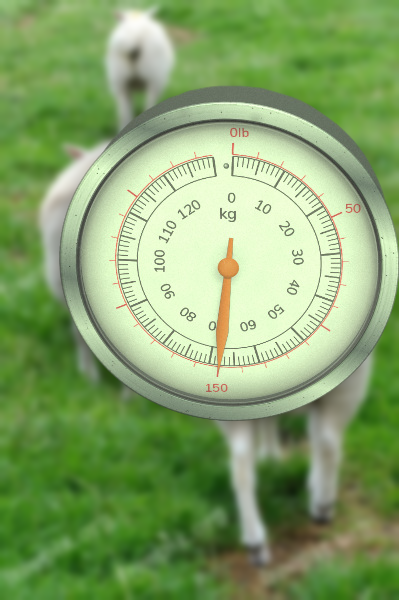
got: 68 kg
